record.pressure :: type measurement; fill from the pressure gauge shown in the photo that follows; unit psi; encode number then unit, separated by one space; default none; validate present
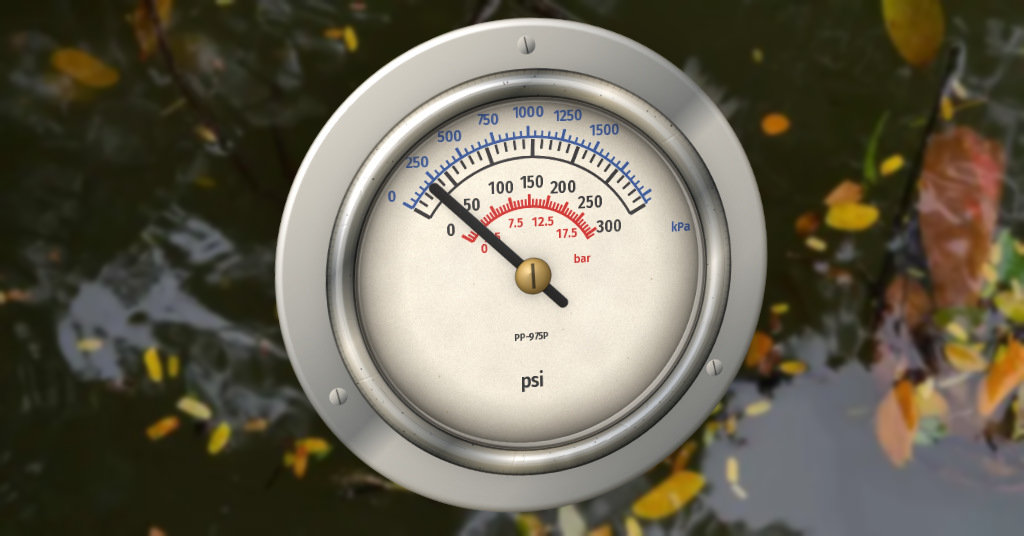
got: 30 psi
